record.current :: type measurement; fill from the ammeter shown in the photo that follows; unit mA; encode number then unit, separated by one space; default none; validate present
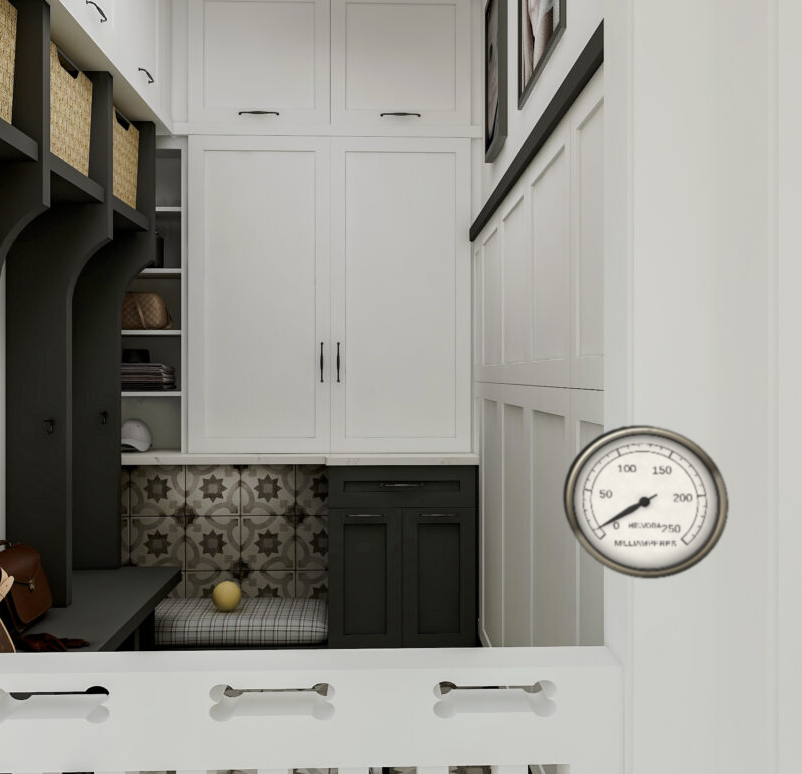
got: 10 mA
